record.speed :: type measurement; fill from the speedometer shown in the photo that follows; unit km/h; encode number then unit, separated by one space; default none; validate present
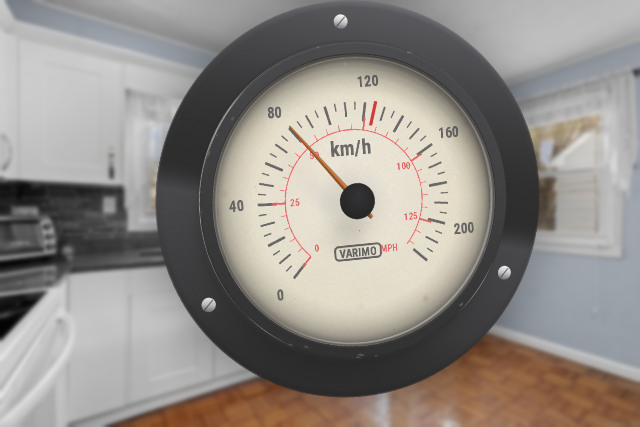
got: 80 km/h
